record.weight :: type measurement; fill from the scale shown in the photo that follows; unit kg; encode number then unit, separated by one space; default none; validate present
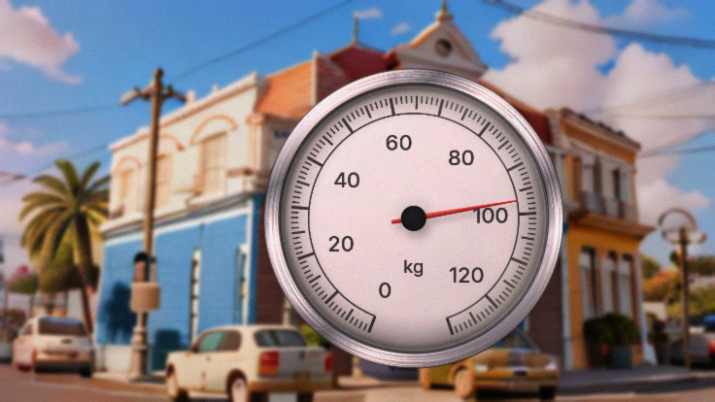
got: 97 kg
